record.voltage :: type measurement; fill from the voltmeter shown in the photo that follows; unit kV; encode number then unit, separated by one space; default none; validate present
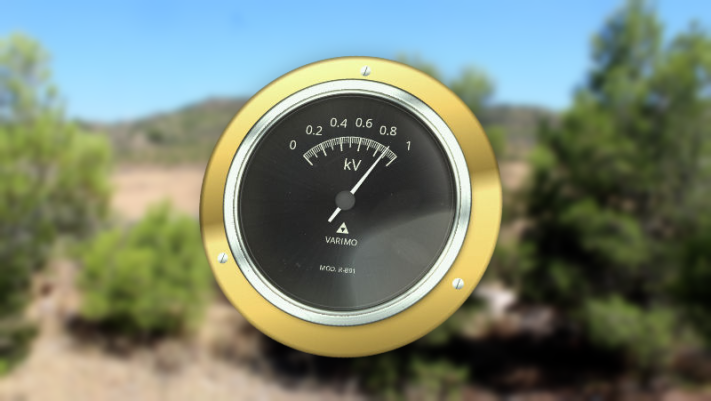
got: 0.9 kV
